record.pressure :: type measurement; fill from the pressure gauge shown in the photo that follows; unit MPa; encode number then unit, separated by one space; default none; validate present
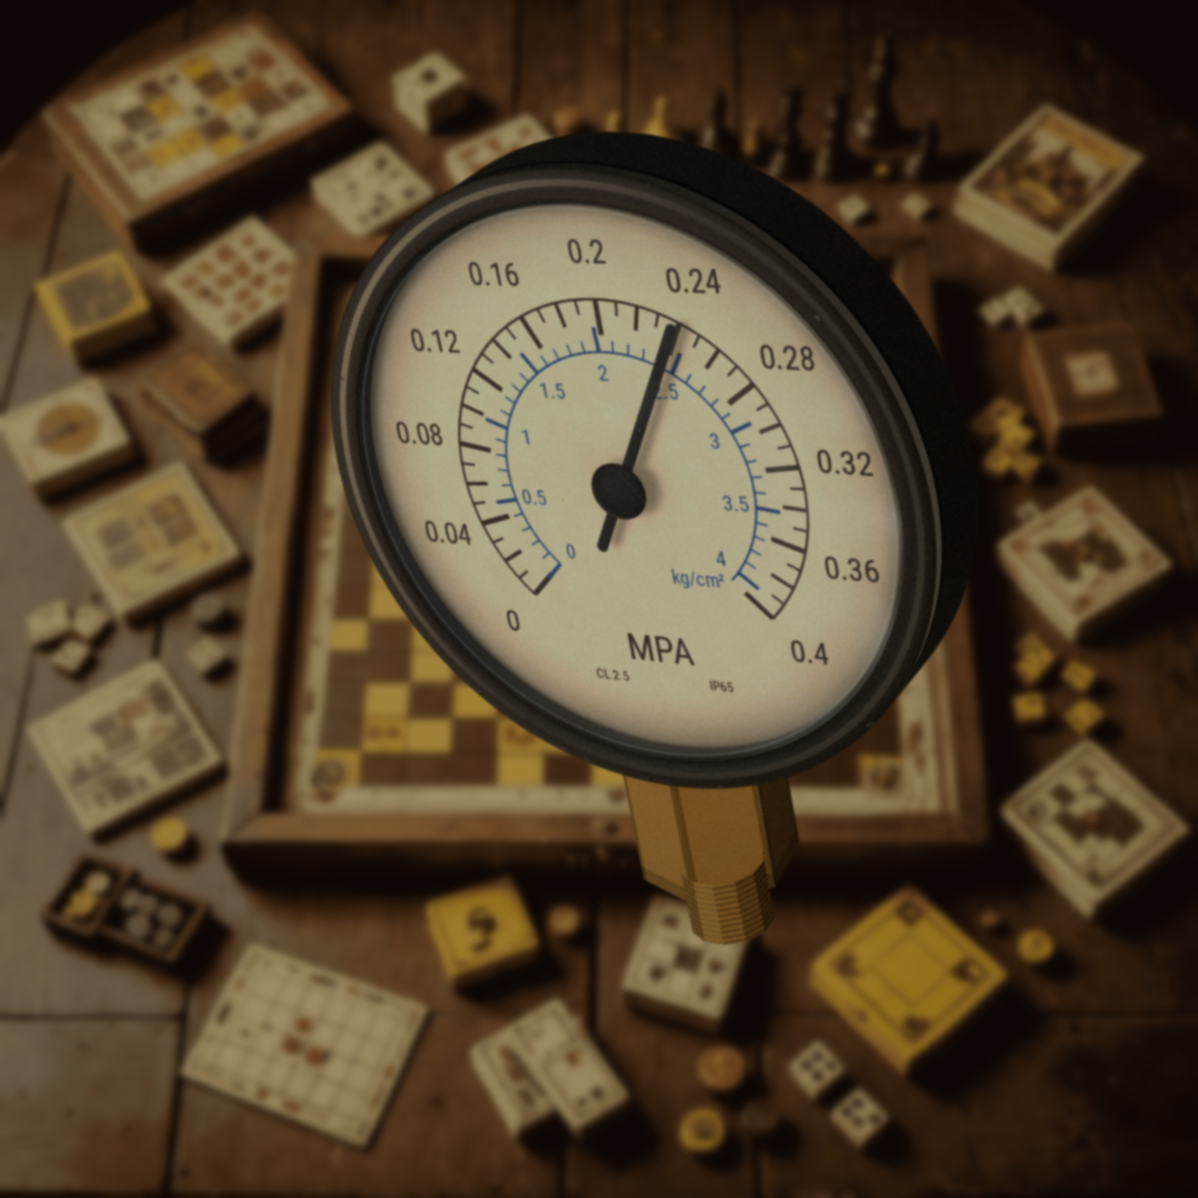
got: 0.24 MPa
